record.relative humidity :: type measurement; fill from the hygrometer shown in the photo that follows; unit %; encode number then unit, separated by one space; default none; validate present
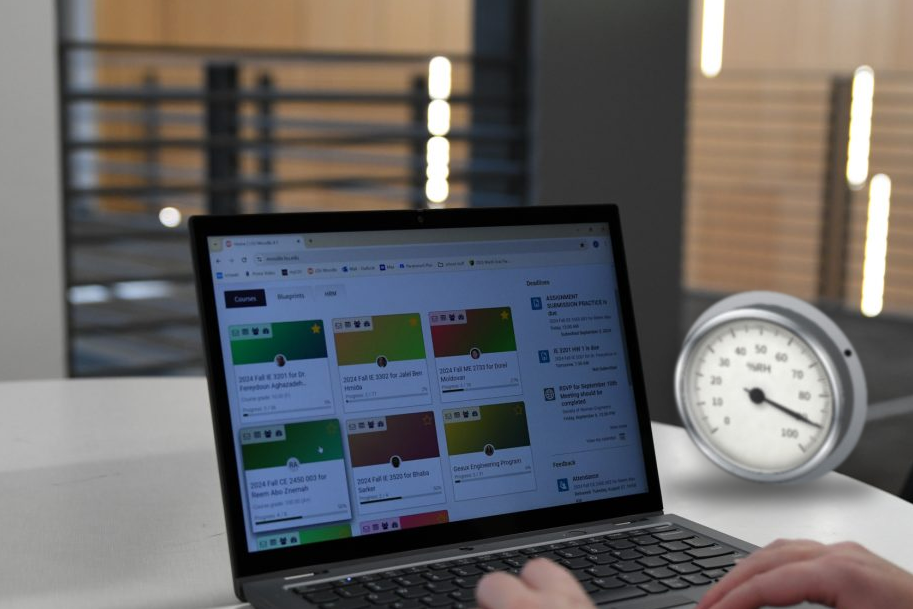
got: 90 %
